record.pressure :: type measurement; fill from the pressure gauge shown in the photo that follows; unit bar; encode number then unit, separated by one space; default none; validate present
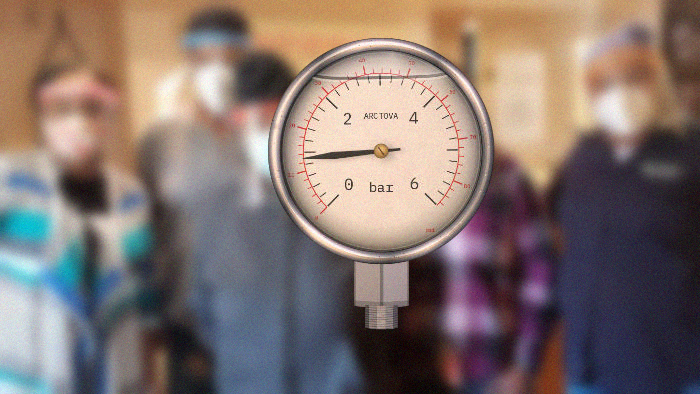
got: 0.9 bar
